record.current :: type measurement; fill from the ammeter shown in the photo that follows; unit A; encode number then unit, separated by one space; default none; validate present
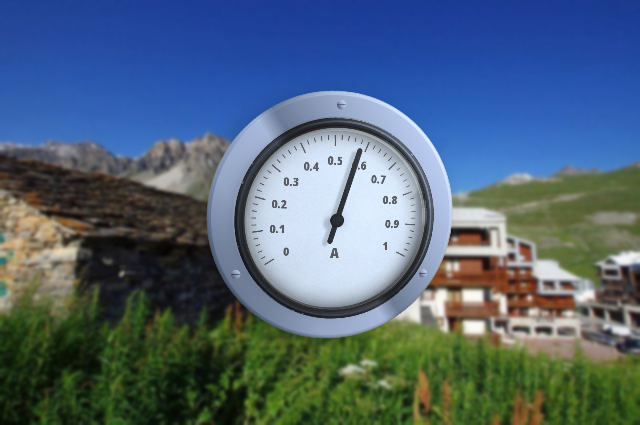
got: 0.58 A
